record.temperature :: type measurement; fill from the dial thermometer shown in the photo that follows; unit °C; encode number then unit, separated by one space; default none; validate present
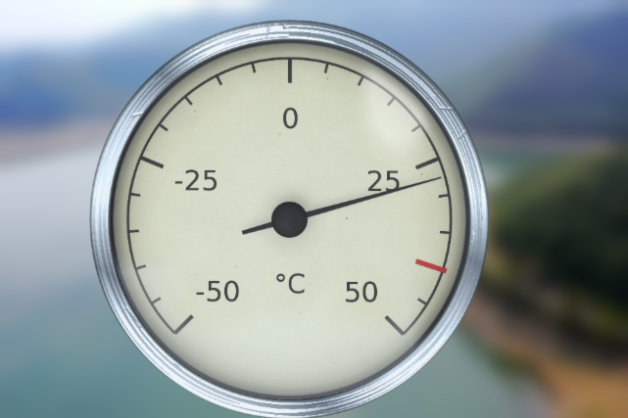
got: 27.5 °C
